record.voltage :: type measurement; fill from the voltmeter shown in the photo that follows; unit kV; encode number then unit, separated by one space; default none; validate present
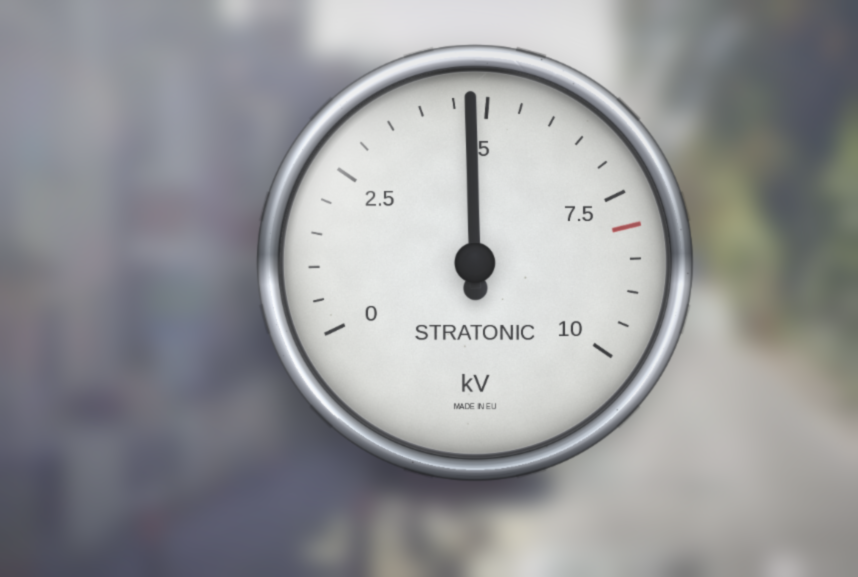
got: 4.75 kV
